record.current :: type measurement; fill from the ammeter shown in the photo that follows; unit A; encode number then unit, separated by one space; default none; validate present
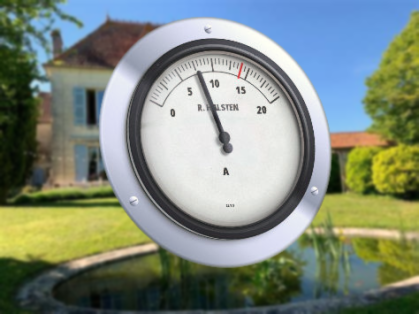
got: 7.5 A
